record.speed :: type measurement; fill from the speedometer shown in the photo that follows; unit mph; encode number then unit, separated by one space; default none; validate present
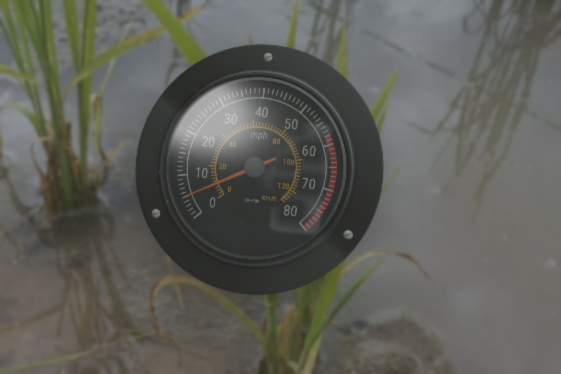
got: 5 mph
